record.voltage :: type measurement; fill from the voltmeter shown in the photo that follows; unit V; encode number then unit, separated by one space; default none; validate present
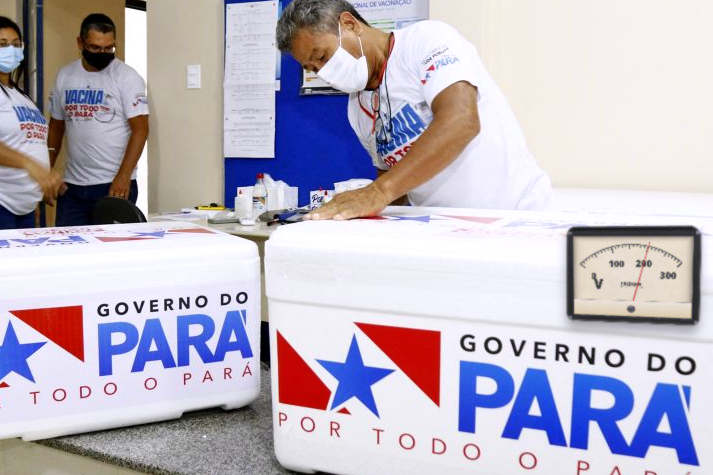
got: 200 V
